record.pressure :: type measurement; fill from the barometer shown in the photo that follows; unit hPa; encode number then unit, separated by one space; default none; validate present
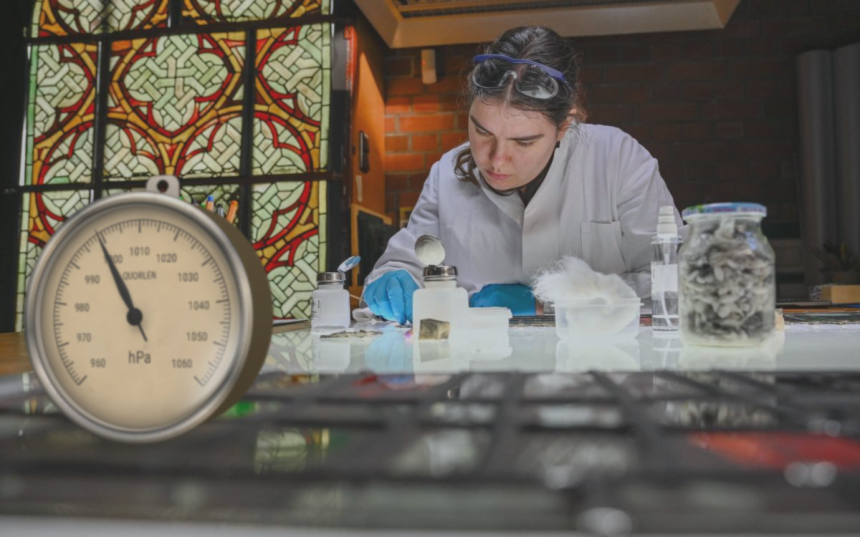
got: 1000 hPa
